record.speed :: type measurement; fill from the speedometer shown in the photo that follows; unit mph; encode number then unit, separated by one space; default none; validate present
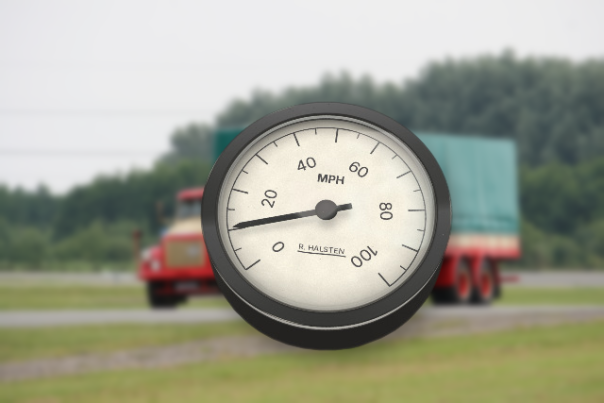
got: 10 mph
